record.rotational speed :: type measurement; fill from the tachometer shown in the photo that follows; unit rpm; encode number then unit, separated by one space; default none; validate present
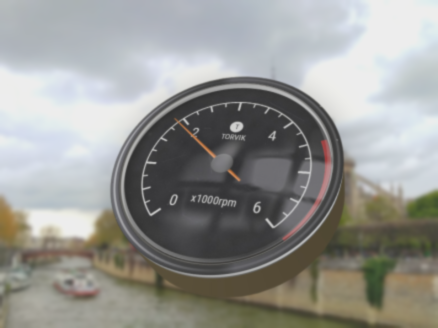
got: 1875 rpm
